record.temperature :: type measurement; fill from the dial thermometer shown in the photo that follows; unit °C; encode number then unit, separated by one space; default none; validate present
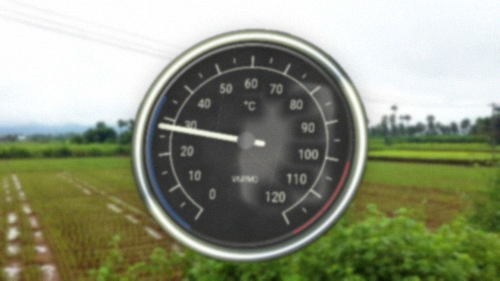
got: 27.5 °C
